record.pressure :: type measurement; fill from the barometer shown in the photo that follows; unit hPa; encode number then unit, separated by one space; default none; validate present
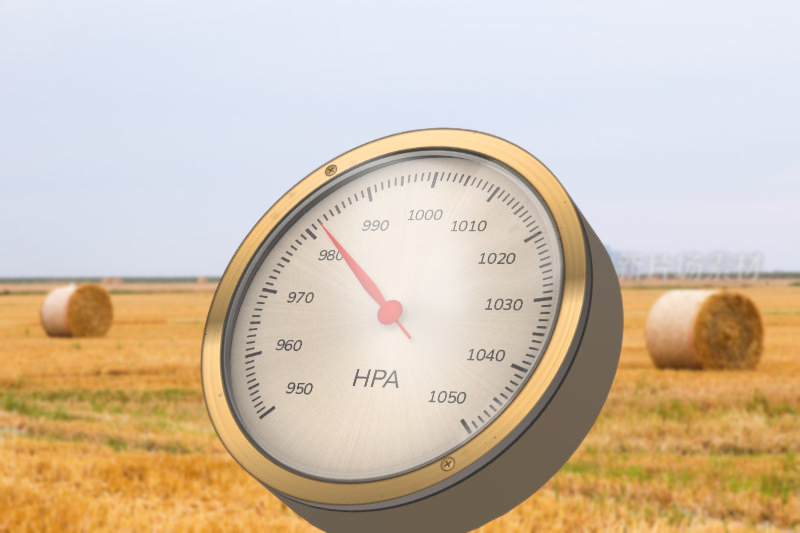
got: 982 hPa
